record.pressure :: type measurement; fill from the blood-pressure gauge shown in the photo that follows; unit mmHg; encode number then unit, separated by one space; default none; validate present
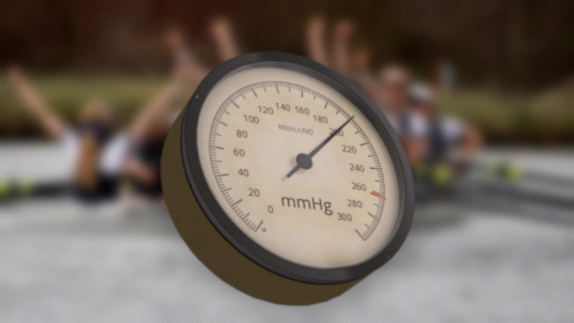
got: 200 mmHg
